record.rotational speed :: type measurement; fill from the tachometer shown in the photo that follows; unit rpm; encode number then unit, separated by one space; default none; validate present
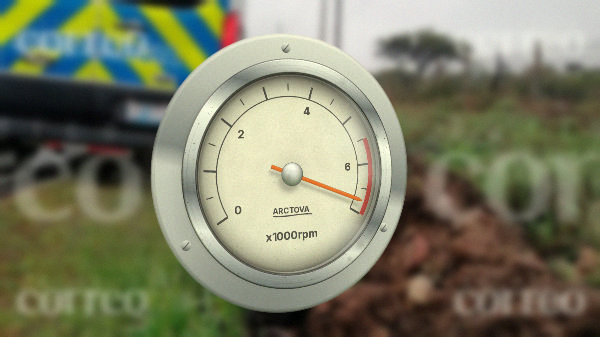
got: 6750 rpm
